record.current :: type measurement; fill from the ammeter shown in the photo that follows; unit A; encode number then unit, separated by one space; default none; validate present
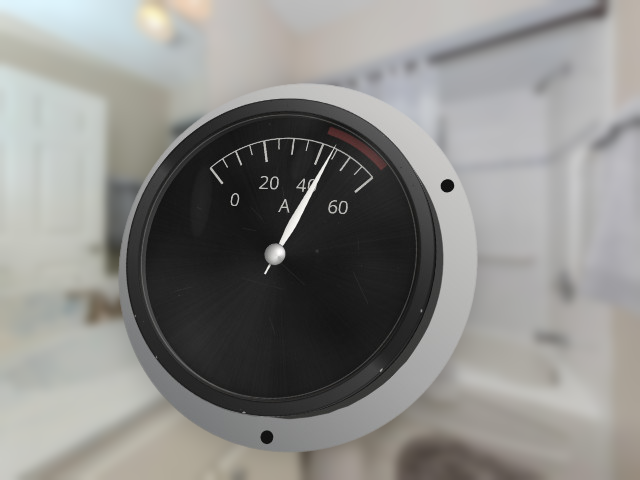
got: 45 A
